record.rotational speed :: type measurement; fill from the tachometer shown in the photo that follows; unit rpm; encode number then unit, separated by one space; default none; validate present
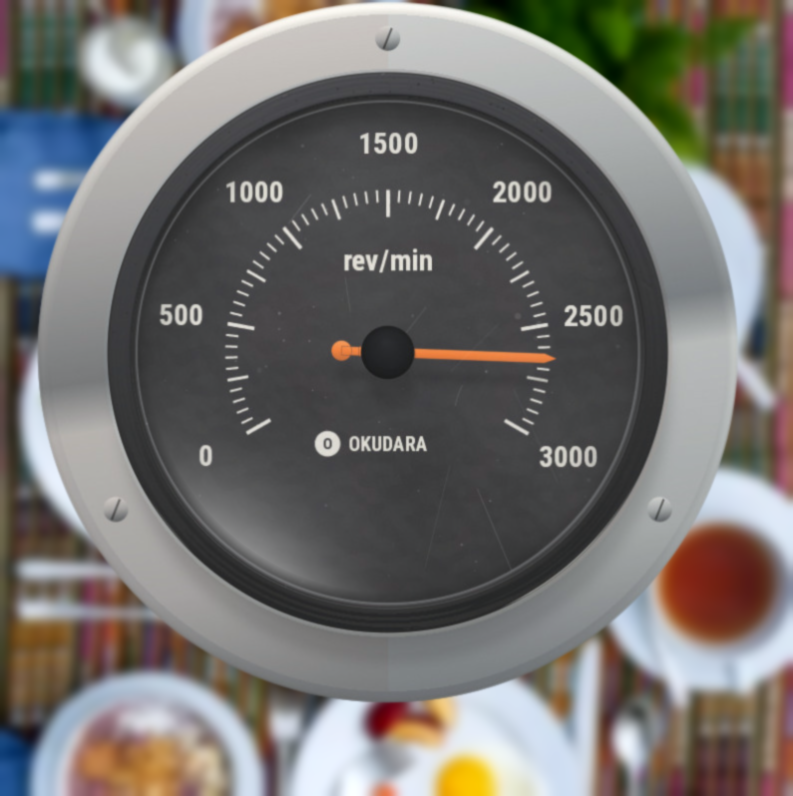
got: 2650 rpm
